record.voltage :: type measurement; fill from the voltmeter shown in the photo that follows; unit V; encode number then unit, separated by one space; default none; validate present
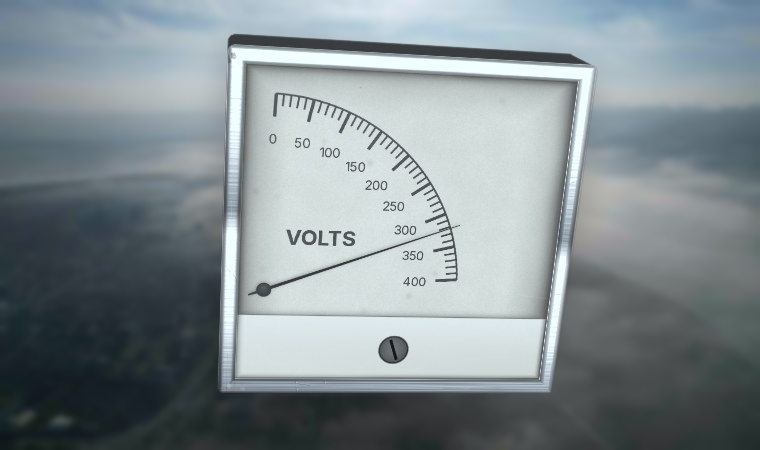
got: 320 V
